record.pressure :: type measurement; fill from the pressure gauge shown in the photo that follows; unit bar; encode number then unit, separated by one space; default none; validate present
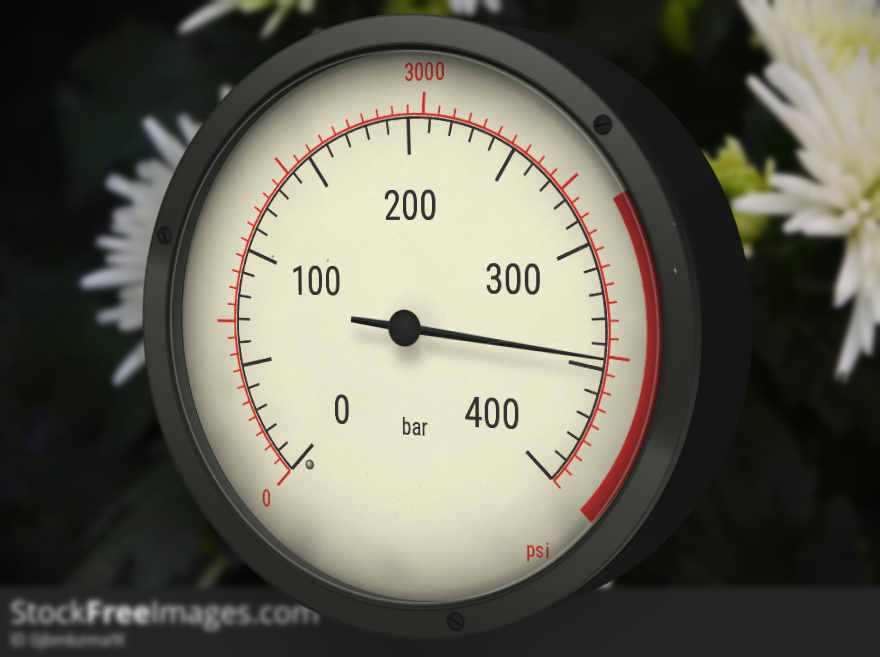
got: 345 bar
